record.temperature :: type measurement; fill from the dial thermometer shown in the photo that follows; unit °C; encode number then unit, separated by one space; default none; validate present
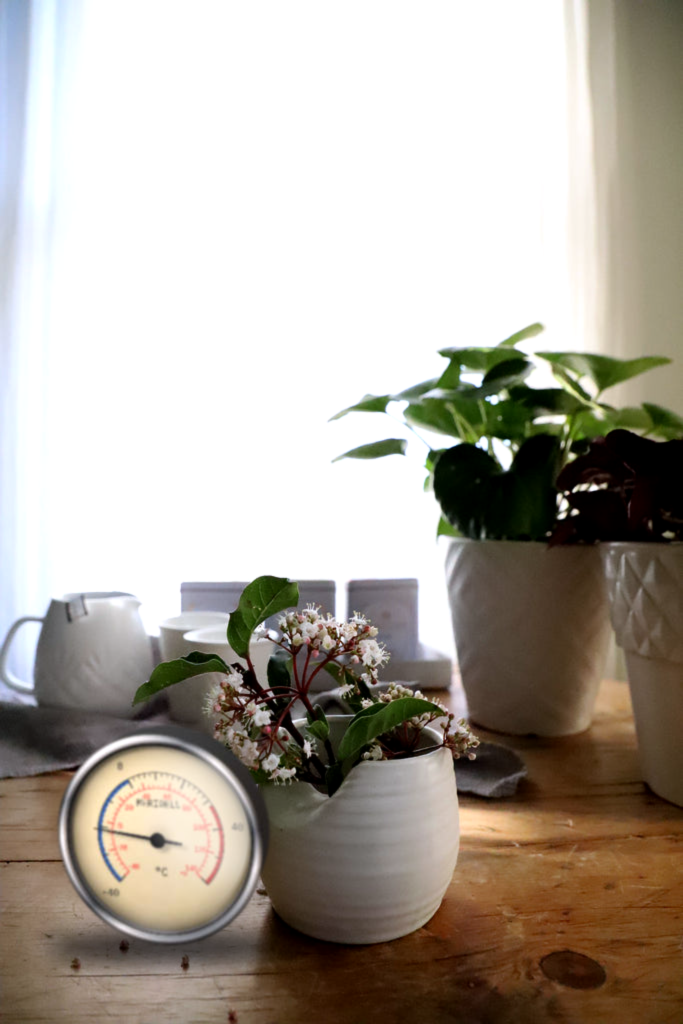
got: -20 °C
